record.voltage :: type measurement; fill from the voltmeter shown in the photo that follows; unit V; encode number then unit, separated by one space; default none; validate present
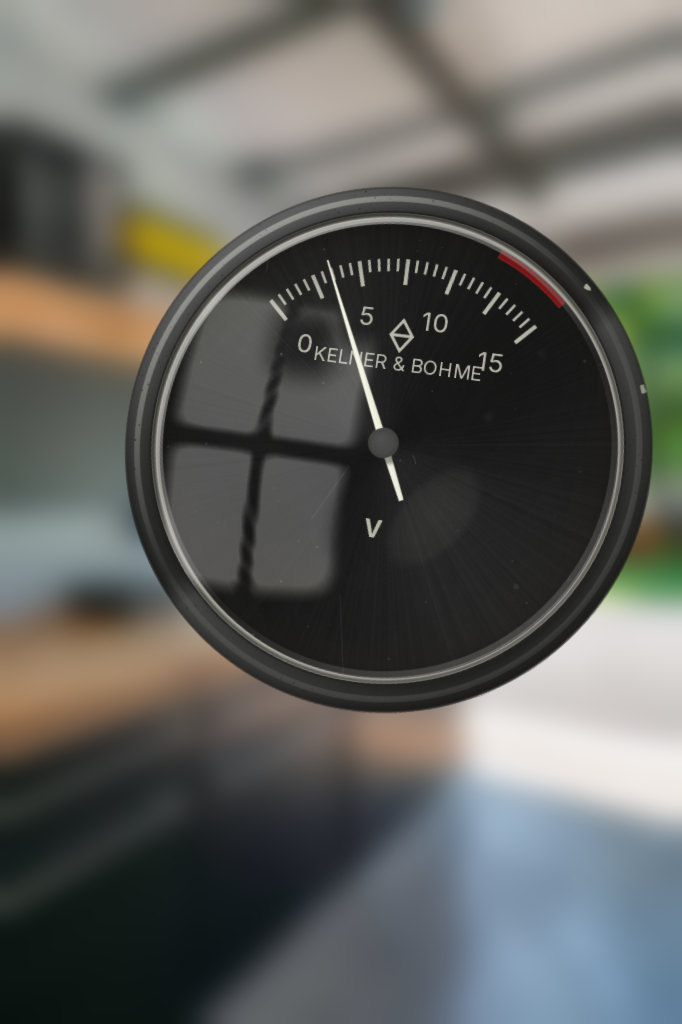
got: 3.5 V
